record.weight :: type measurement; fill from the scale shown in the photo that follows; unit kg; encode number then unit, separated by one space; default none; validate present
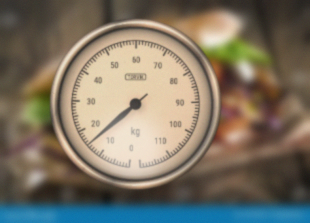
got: 15 kg
